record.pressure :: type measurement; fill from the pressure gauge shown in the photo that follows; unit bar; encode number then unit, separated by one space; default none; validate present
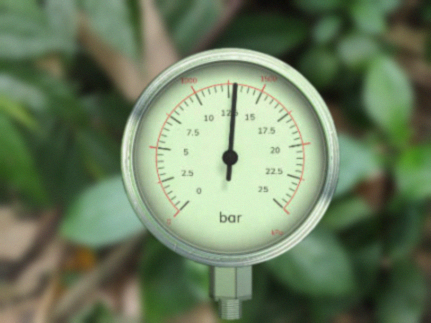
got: 13 bar
